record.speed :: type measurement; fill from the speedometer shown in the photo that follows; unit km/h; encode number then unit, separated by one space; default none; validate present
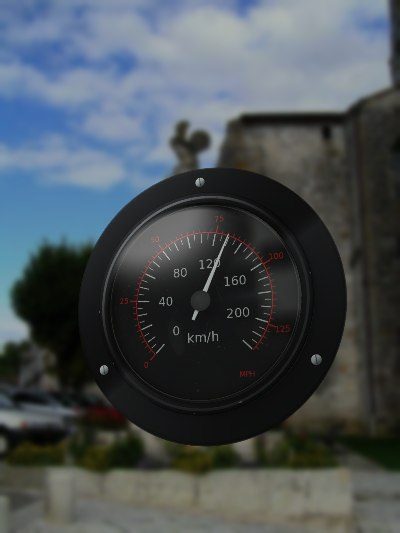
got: 130 km/h
